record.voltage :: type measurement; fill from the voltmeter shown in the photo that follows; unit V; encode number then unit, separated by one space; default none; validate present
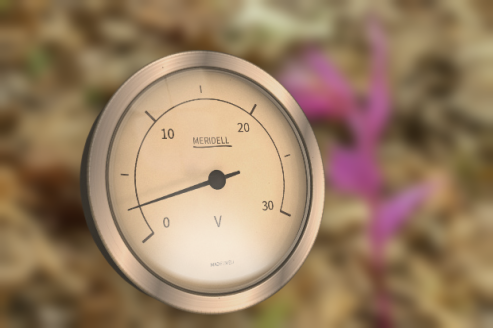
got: 2.5 V
